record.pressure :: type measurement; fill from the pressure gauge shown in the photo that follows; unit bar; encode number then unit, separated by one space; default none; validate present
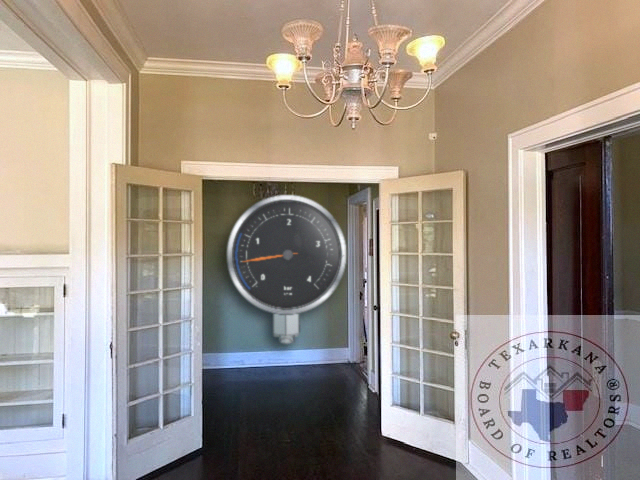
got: 0.5 bar
